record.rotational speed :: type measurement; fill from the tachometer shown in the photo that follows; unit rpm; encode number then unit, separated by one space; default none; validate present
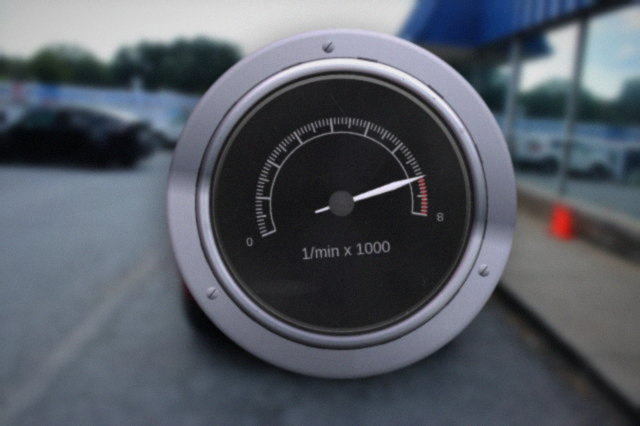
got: 7000 rpm
